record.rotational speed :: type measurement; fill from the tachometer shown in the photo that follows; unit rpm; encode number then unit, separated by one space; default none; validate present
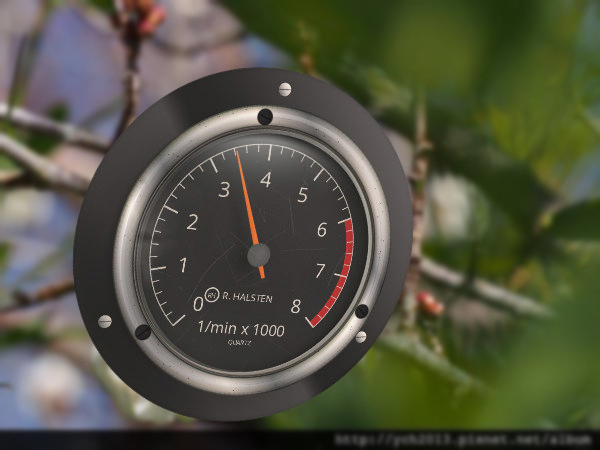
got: 3400 rpm
